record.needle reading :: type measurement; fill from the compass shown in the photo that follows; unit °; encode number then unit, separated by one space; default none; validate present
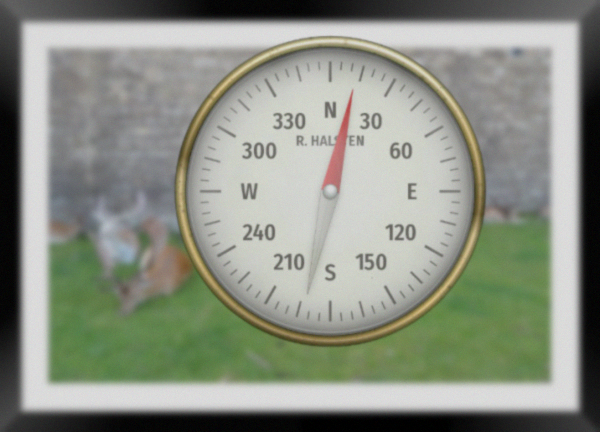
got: 12.5 °
